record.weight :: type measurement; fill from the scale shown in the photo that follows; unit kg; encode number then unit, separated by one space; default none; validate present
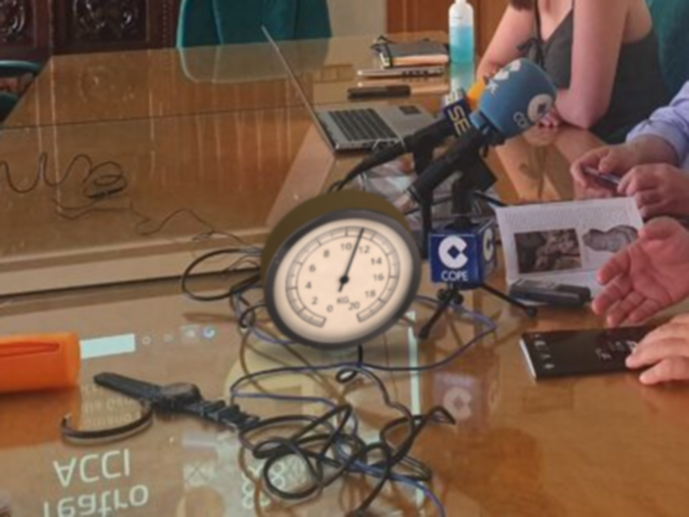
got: 11 kg
